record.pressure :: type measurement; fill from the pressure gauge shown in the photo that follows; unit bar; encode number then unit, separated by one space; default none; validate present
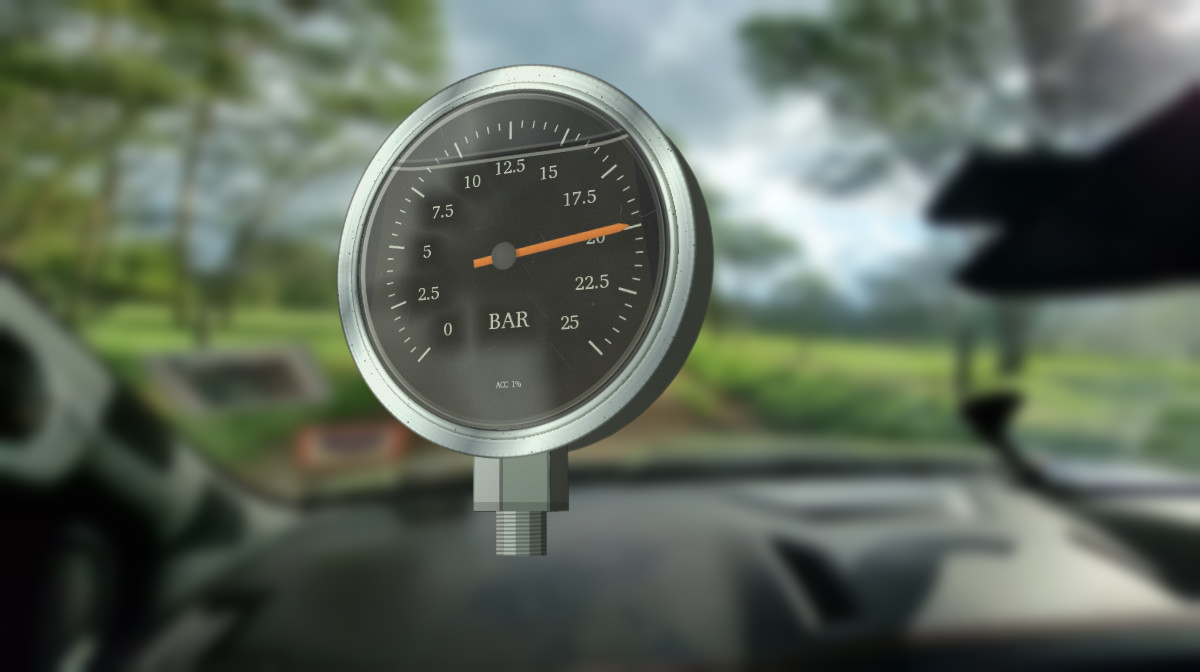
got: 20 bar
